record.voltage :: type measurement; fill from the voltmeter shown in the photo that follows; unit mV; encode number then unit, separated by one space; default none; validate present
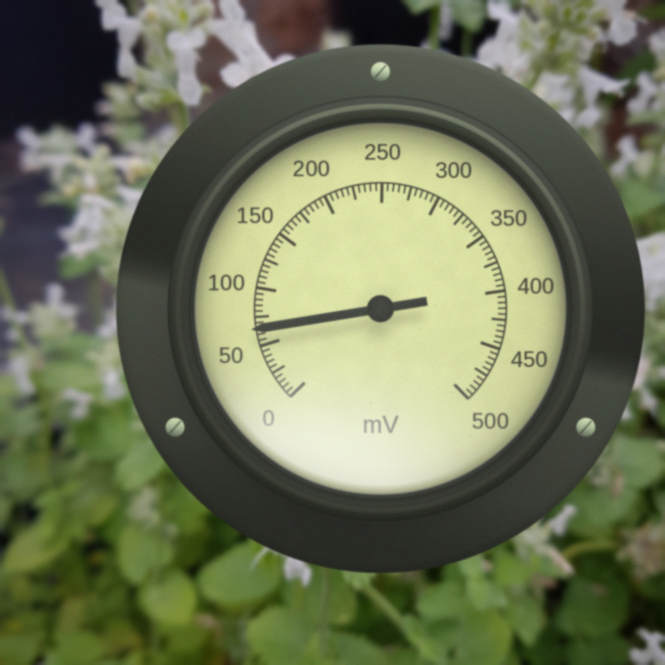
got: 65 mV
